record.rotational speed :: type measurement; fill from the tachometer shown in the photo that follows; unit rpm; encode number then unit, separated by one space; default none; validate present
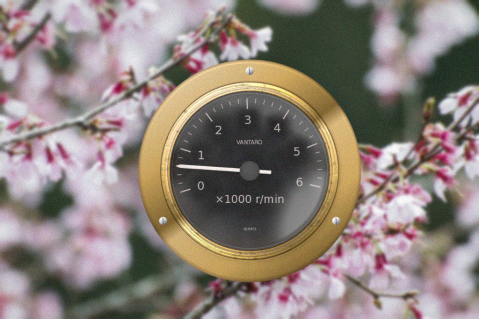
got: 600 rpm
